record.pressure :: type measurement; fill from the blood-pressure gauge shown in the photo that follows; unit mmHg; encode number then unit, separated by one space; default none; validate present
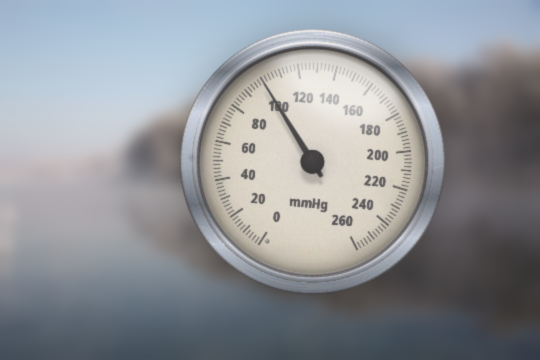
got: 100 mmHg
